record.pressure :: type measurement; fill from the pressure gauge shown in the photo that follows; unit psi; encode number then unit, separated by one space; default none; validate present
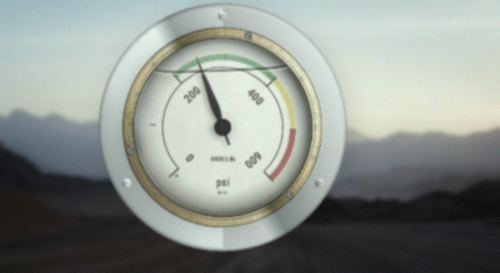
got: 250 psi
